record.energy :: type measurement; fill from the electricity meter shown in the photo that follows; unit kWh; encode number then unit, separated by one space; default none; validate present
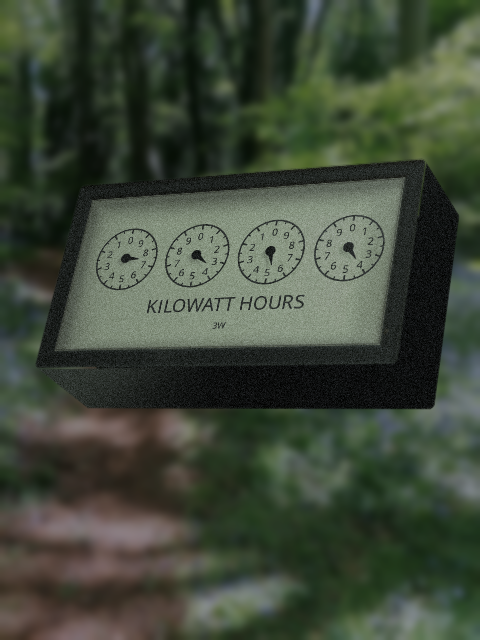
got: 7354 kWh
